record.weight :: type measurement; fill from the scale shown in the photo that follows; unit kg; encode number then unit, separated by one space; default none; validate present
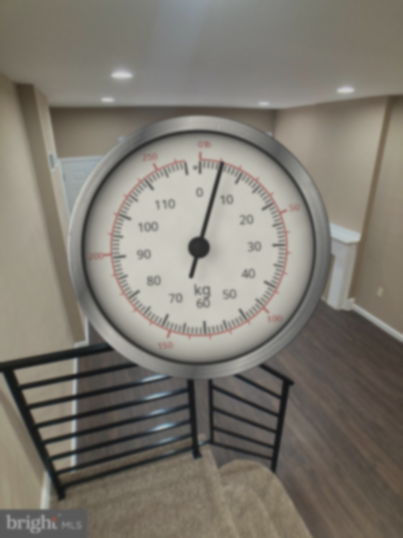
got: 5 kg
